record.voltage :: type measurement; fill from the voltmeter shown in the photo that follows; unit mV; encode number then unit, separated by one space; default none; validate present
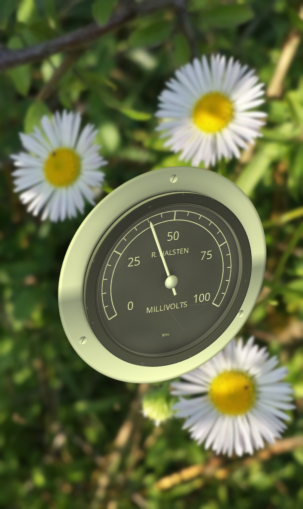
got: 40 mV
